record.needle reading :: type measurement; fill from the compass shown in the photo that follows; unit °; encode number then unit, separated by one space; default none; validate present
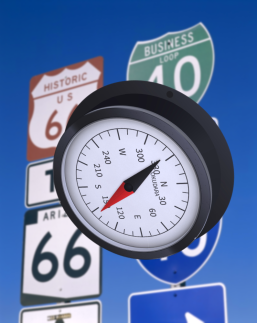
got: 145 °
